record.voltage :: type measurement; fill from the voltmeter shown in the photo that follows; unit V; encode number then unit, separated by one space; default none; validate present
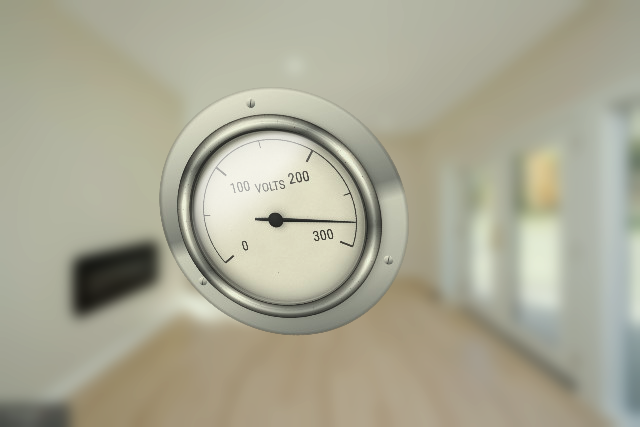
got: 275 V
